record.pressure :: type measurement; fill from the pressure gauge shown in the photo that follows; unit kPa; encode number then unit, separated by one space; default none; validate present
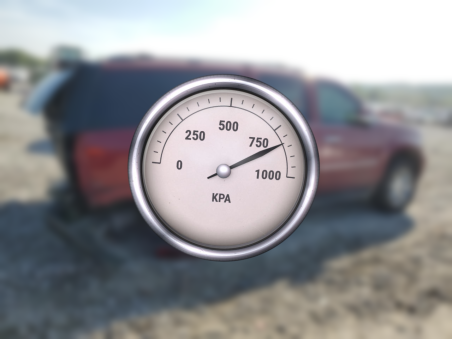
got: 825 kPa
